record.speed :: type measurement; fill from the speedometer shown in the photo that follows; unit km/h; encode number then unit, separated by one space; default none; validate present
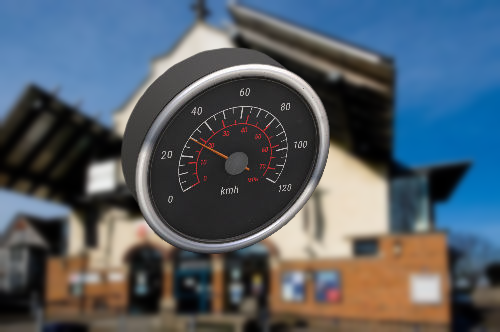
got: 30 km/h
